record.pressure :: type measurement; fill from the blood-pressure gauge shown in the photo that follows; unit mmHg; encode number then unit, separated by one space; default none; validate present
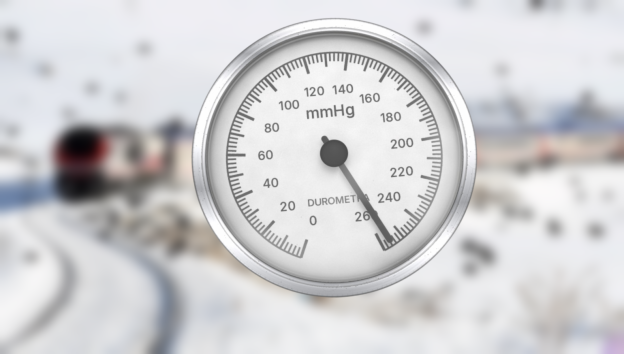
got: 256 mmHg
